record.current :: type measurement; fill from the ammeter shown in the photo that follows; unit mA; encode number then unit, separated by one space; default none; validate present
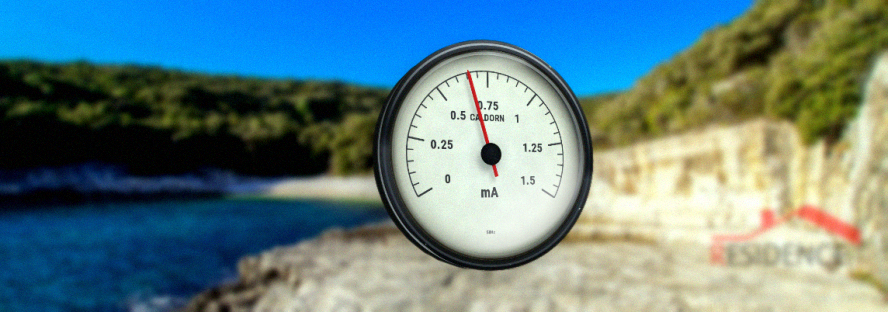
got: 0.65 mA
